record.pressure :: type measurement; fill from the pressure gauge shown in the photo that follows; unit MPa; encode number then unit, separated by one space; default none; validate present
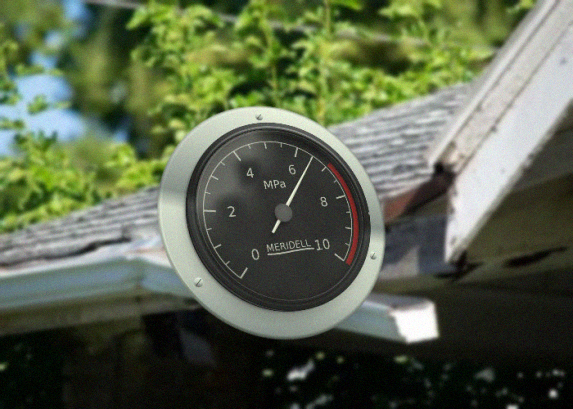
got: 6.5 MPa
